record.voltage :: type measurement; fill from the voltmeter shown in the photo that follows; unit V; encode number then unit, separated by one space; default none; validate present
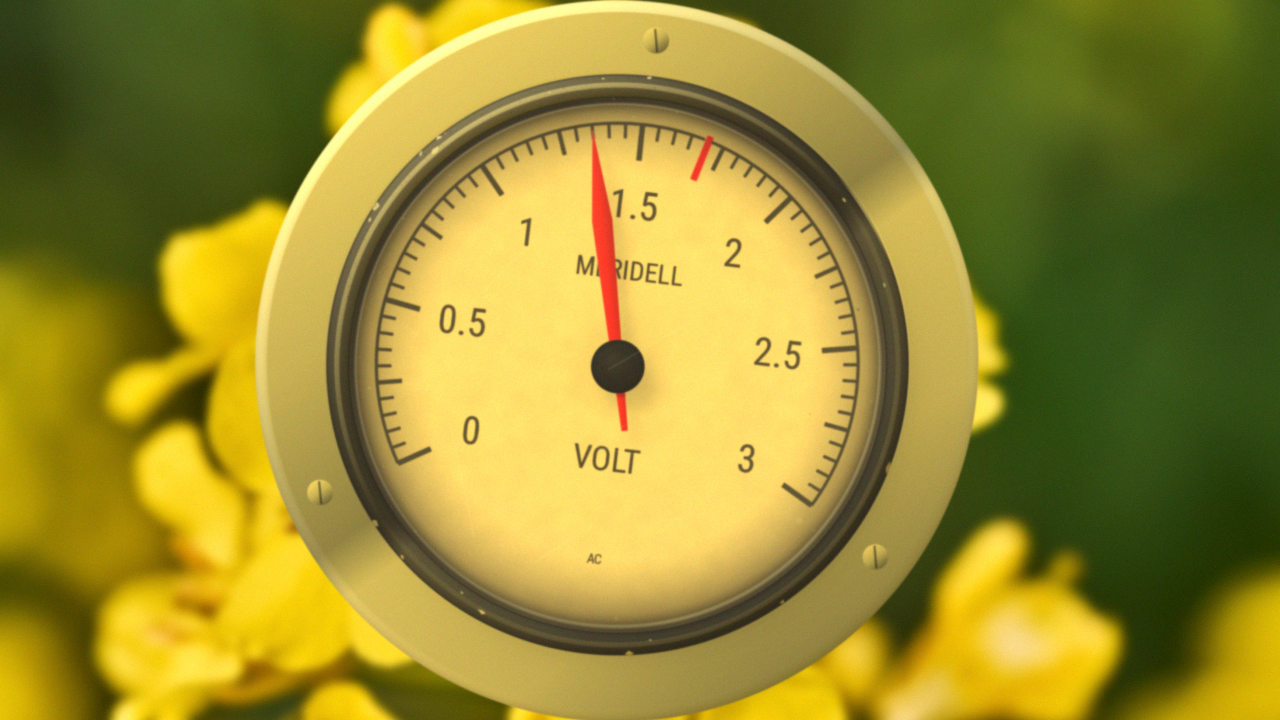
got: 1.35 V
